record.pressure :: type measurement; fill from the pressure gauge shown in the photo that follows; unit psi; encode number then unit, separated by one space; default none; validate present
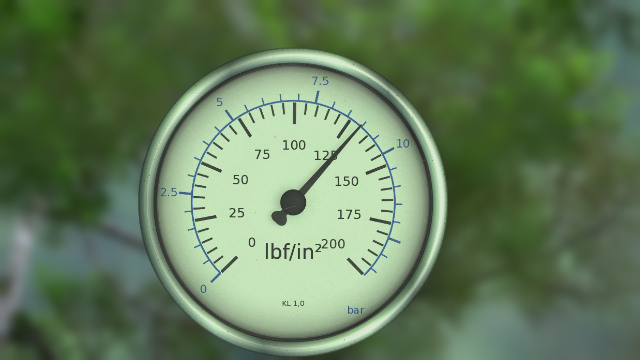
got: 130 psi
